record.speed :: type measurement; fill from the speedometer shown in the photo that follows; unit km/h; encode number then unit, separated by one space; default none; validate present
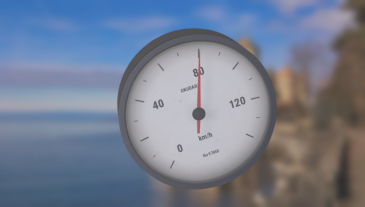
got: 80 km/h
